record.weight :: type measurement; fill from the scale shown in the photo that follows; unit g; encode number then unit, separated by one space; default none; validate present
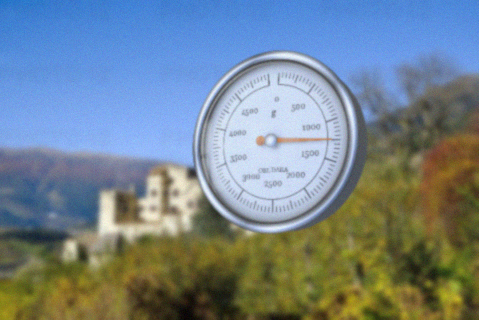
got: 1250 g
